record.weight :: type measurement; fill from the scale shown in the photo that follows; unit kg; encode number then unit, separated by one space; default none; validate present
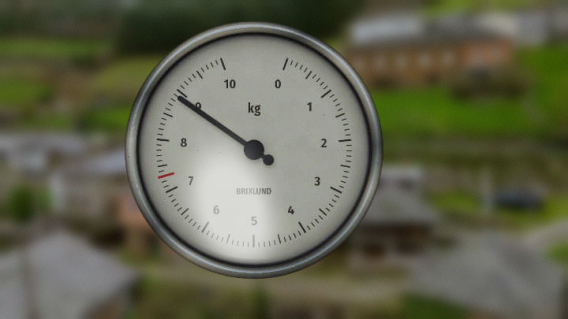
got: 8.9 kg
